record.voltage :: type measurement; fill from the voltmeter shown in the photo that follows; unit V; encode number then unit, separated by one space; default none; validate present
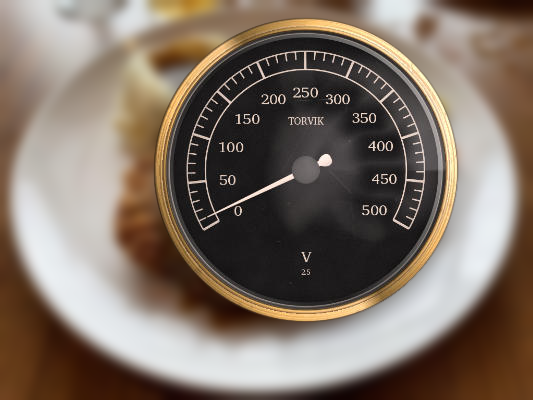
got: 10 V
